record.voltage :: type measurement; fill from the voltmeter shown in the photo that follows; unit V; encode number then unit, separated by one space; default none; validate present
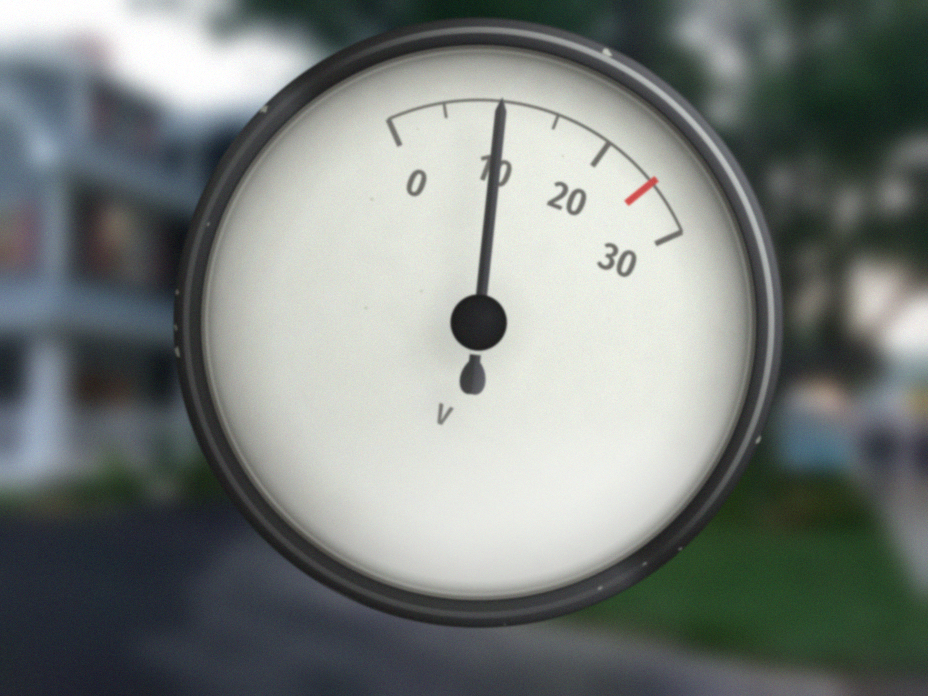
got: 10 V
